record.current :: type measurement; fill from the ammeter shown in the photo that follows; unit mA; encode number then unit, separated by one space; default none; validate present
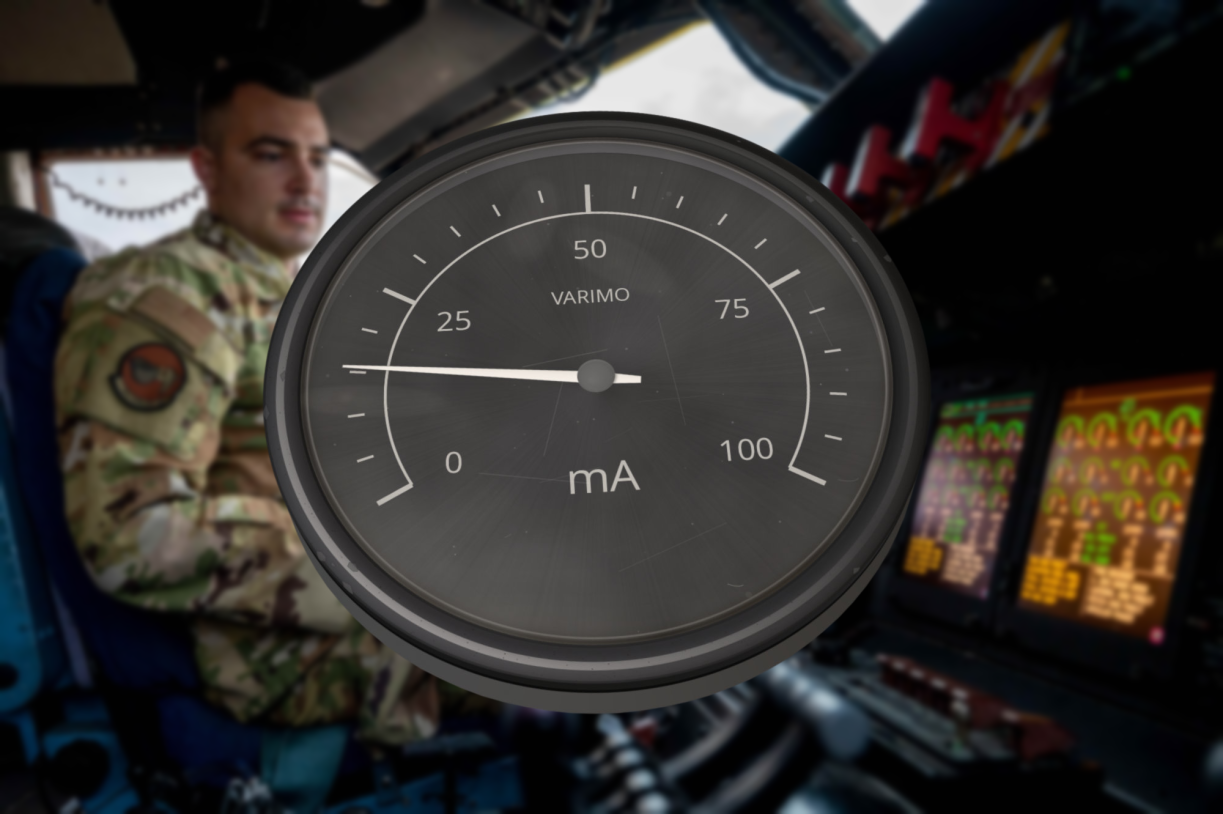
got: 15 mA
